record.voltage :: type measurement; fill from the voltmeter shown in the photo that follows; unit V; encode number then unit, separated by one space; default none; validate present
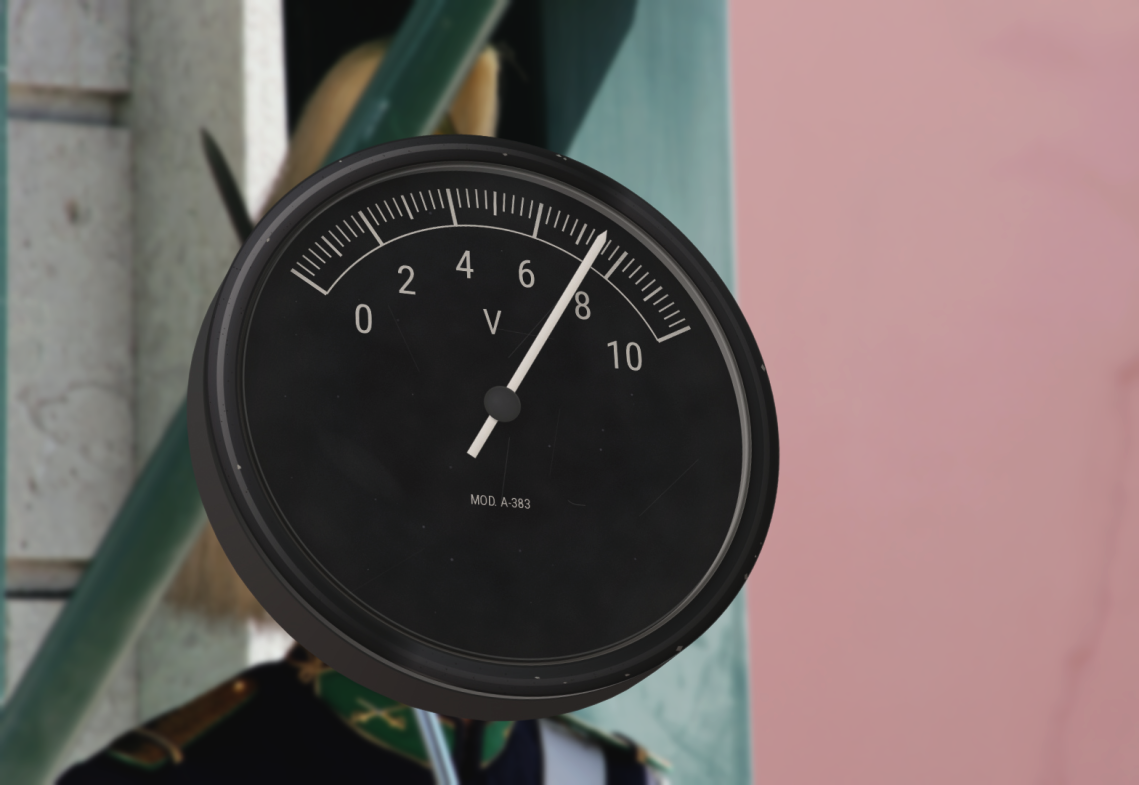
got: 7.4 V
